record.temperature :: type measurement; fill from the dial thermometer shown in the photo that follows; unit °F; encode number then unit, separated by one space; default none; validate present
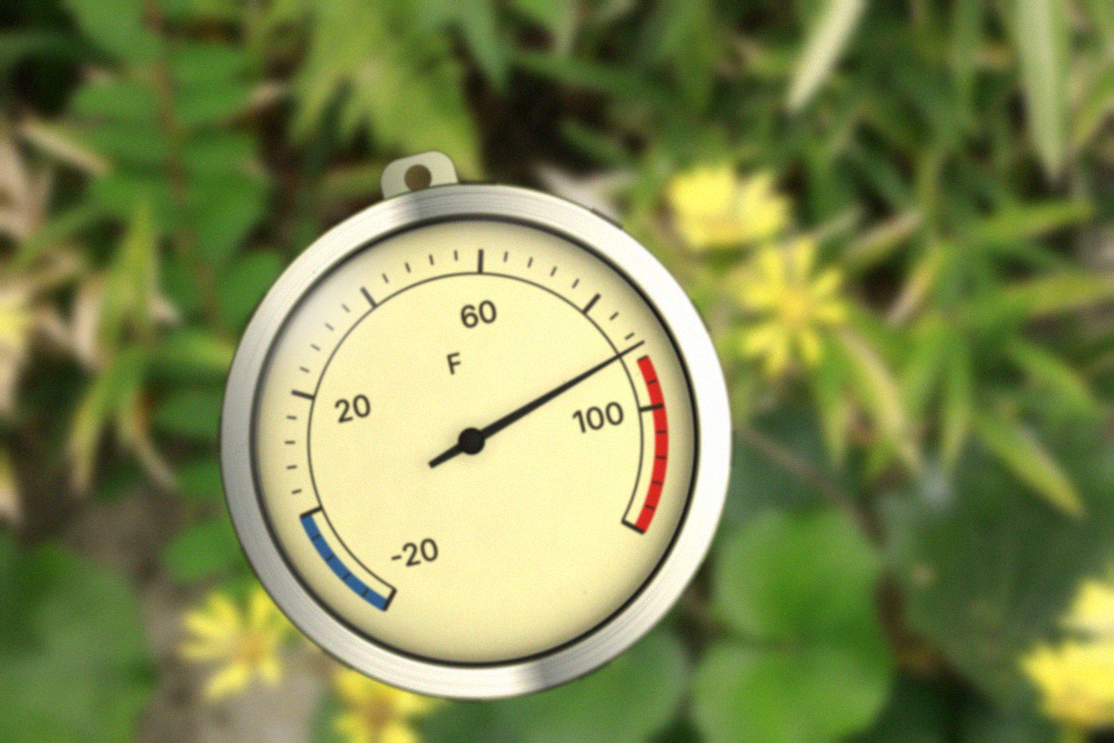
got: 90 °F
